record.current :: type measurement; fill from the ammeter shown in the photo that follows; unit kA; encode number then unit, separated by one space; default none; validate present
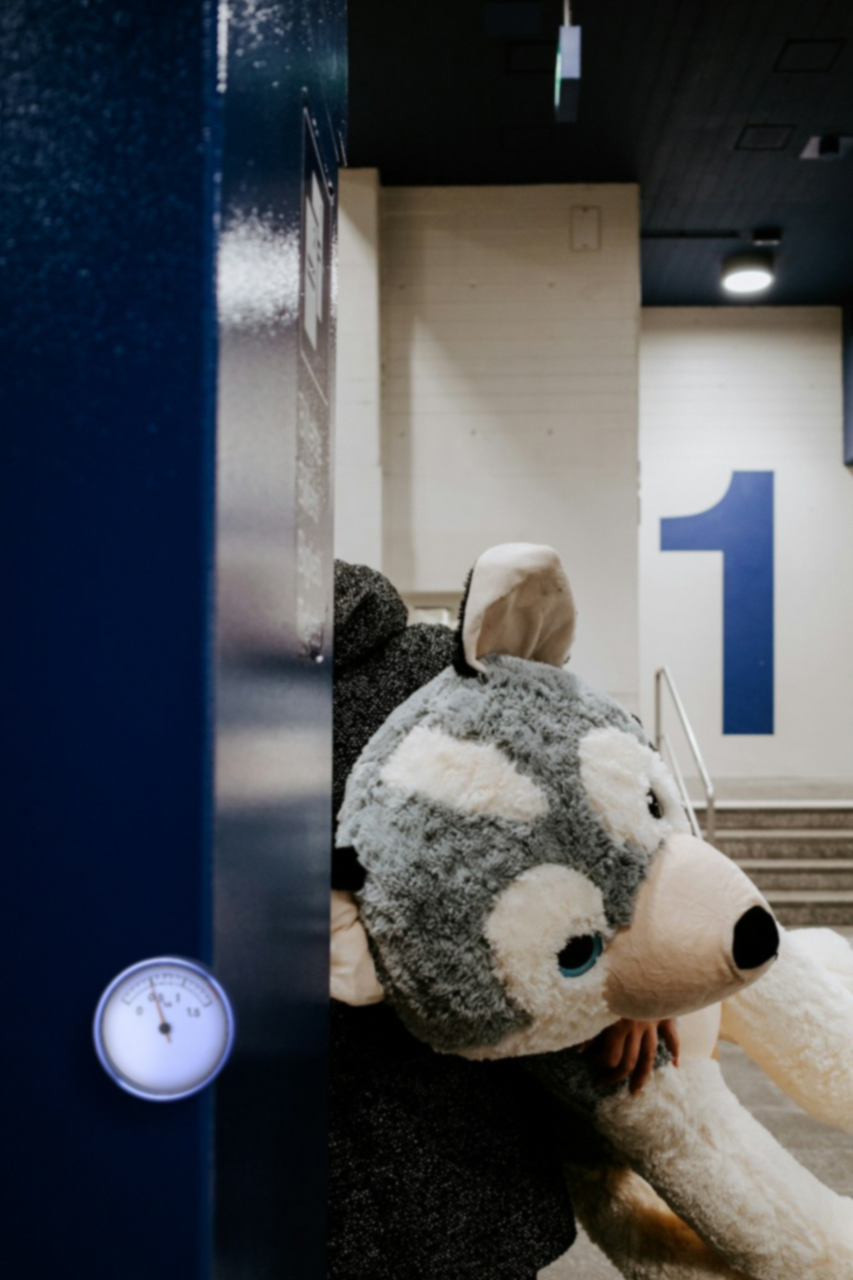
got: 0.5 kA
